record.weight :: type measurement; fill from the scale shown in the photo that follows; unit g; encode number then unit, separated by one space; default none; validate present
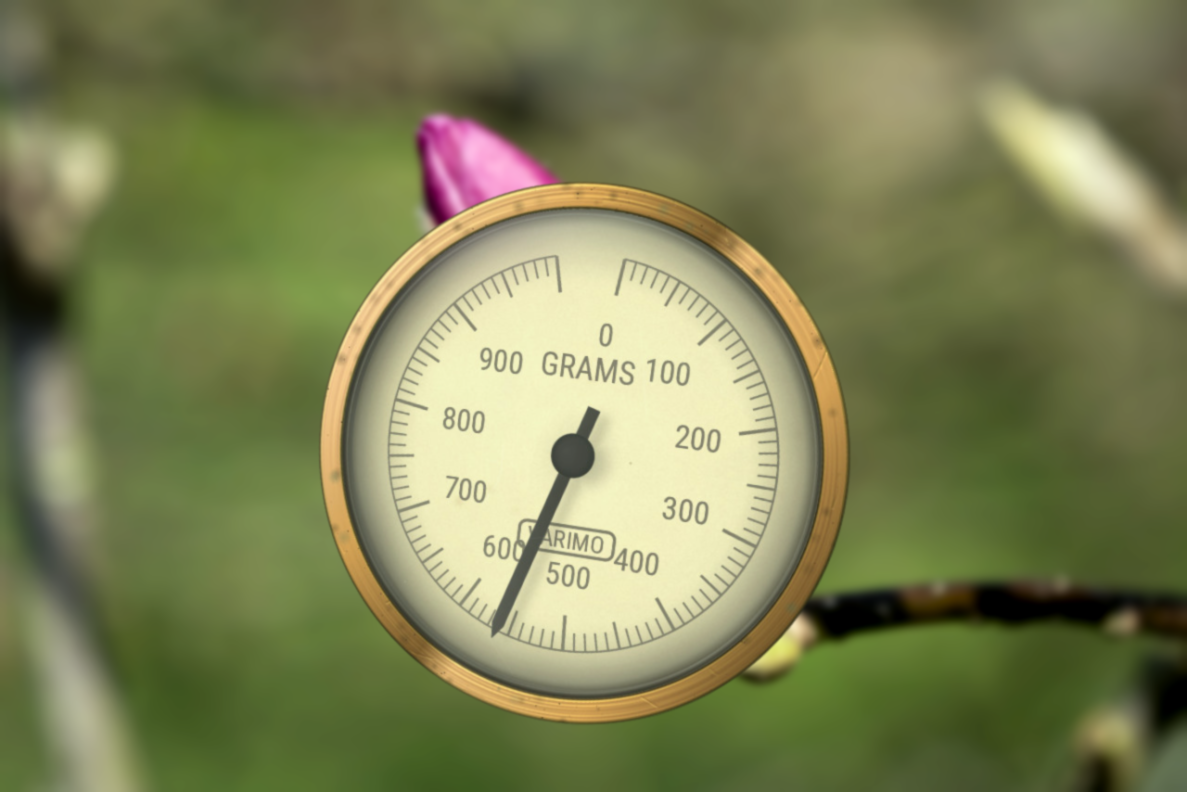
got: 560 g
